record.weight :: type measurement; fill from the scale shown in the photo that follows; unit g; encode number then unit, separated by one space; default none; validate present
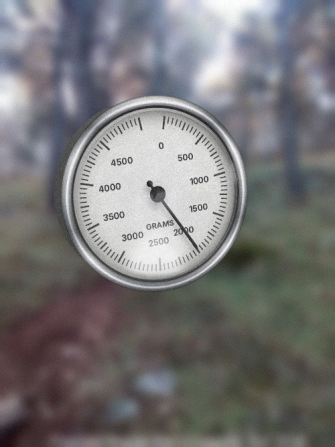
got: 2000 g
